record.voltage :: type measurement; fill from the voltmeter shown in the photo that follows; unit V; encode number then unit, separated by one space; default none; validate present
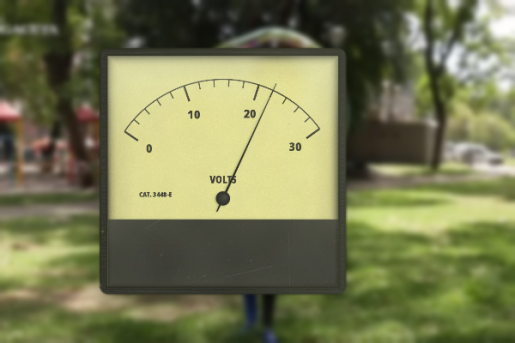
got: 22 V
